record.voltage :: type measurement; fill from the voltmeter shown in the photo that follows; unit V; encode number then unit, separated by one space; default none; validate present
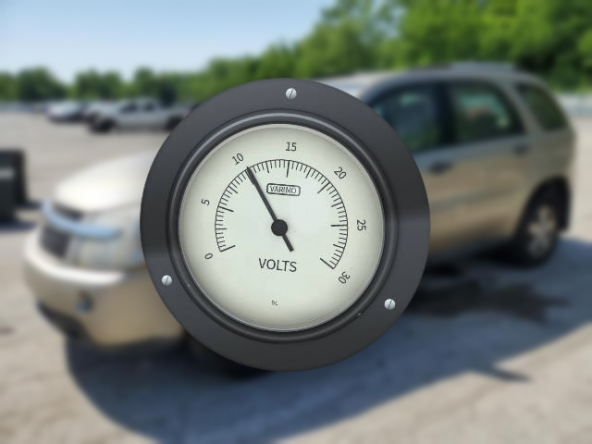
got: 10.5 V
